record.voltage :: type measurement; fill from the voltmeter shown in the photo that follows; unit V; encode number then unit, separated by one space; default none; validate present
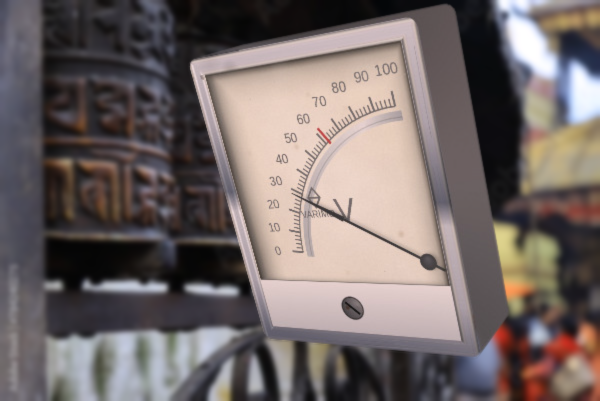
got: 30 V
